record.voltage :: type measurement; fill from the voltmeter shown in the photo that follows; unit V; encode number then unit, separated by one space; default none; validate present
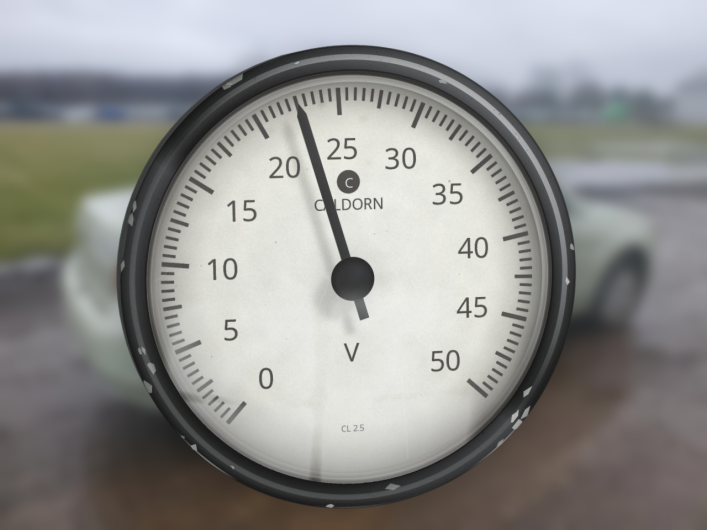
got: 22.5 V
